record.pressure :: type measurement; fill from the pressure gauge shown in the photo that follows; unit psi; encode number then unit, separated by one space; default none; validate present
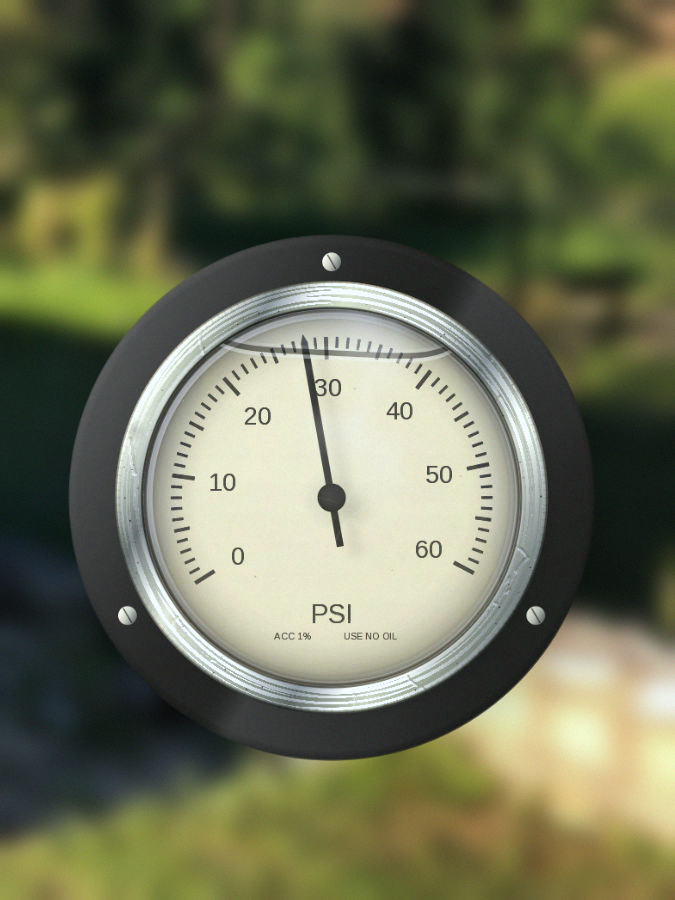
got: 28 psi
